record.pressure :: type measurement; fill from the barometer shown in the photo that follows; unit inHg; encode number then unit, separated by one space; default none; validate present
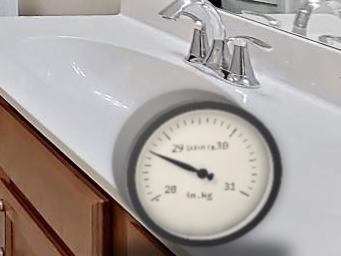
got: 28.7 inHg
